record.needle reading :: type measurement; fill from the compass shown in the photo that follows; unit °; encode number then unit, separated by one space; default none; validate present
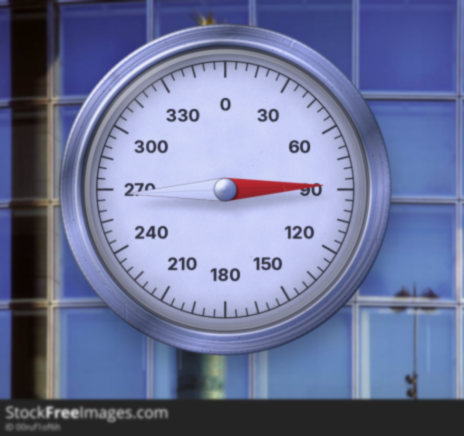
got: 87.5 °
